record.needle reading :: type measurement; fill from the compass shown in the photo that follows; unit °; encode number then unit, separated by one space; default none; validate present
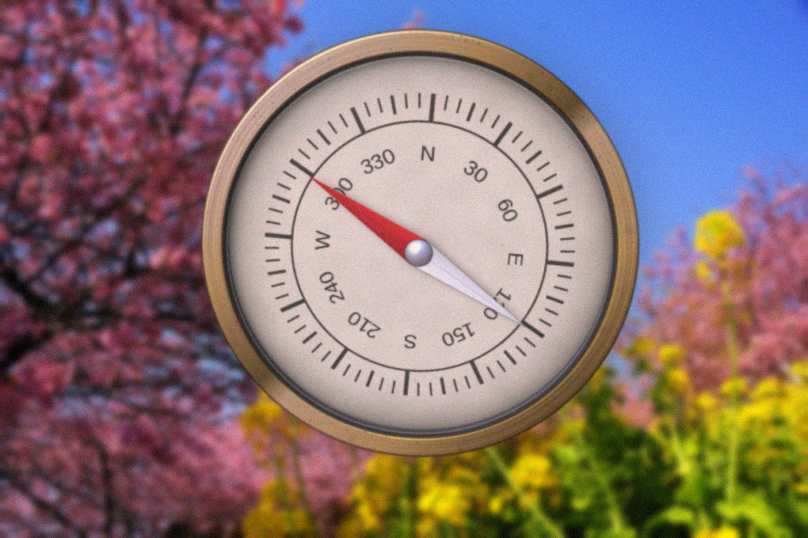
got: 300 °
